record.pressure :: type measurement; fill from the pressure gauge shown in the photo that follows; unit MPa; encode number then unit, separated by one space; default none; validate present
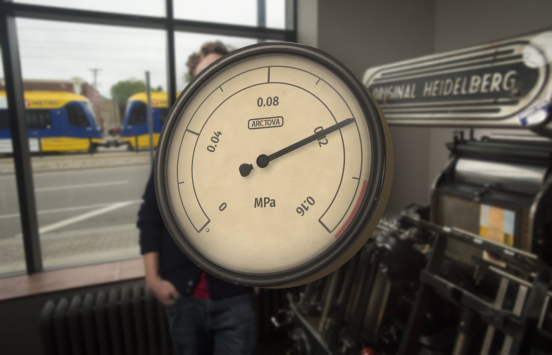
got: 0.12 MPa
